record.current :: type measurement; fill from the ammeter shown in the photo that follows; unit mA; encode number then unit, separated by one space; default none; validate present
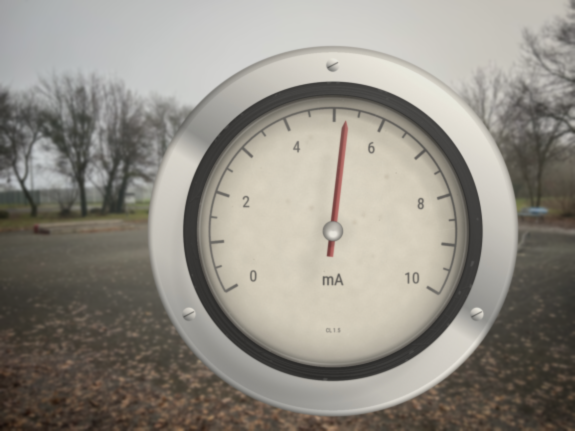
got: 5.25 mA
